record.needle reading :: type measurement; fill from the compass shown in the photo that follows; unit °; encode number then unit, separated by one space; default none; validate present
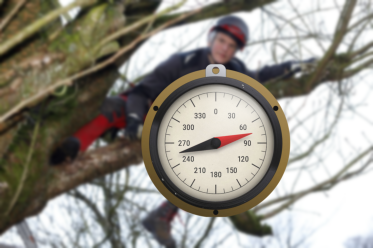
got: 75 °
